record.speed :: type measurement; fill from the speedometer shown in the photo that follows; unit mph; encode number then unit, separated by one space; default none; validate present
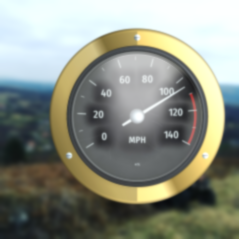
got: 105 mph
